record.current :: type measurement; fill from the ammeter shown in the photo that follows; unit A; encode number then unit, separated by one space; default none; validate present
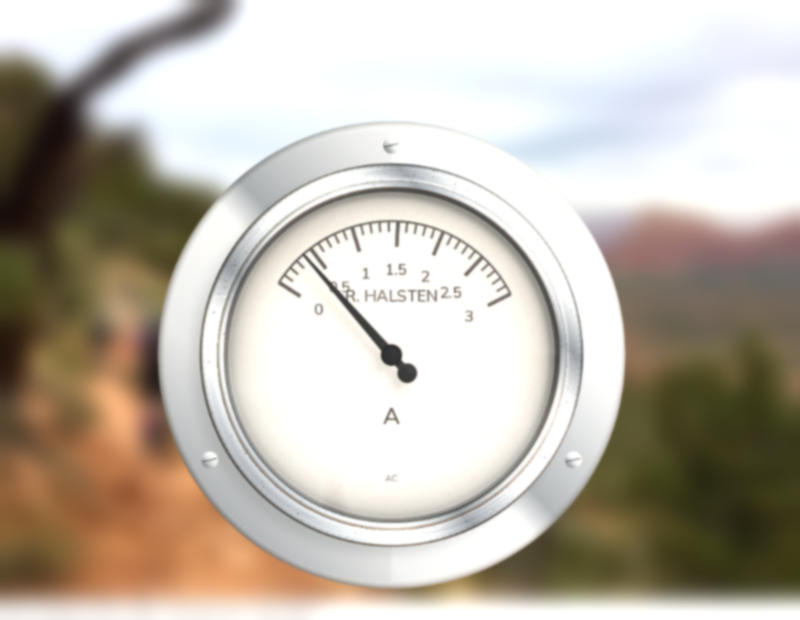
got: 0.4 A
